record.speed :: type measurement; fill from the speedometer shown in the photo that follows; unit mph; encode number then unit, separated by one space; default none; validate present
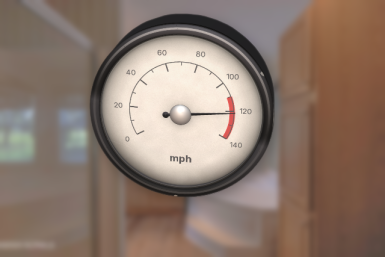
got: 120 mph
